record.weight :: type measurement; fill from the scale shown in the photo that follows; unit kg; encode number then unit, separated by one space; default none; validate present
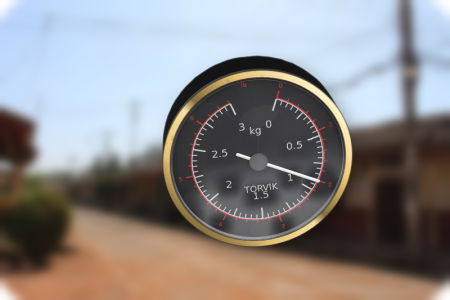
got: 0.9 kg
